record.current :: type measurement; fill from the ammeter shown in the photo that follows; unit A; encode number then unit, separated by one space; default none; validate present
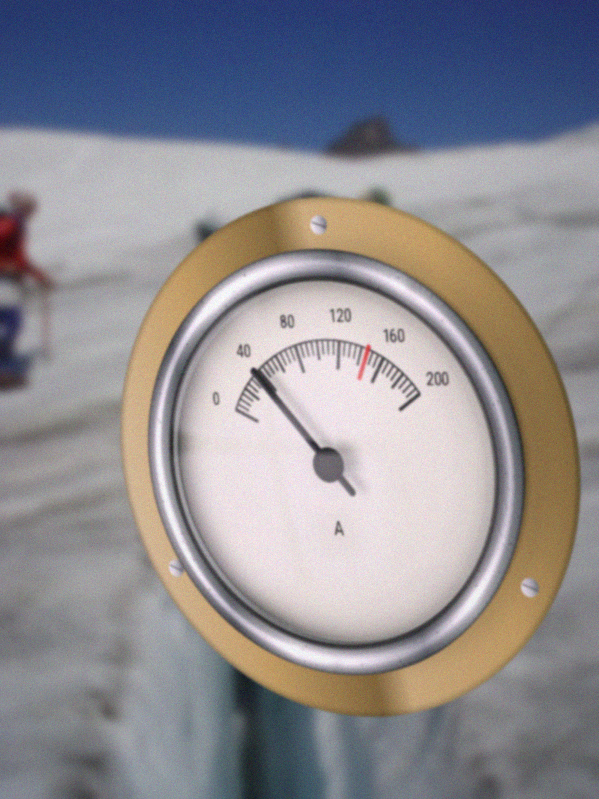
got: 40 A
